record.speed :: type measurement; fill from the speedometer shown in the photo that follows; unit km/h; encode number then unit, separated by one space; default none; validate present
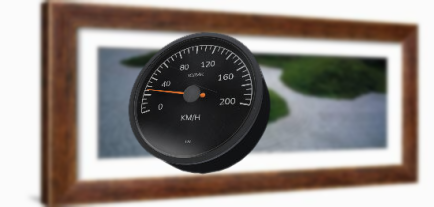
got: 25 km/h
